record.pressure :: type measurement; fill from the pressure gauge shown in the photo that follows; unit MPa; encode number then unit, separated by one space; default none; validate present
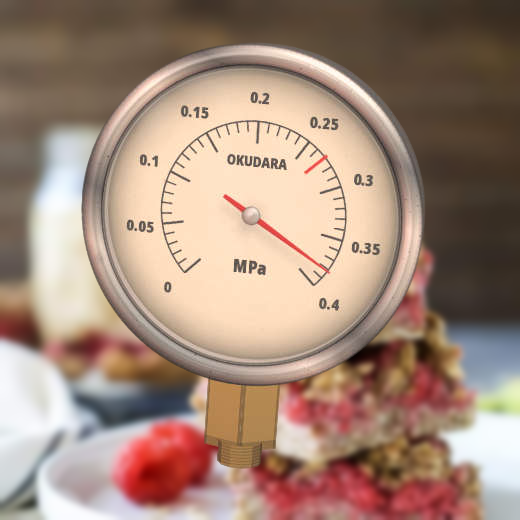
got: 0.38 MPa
